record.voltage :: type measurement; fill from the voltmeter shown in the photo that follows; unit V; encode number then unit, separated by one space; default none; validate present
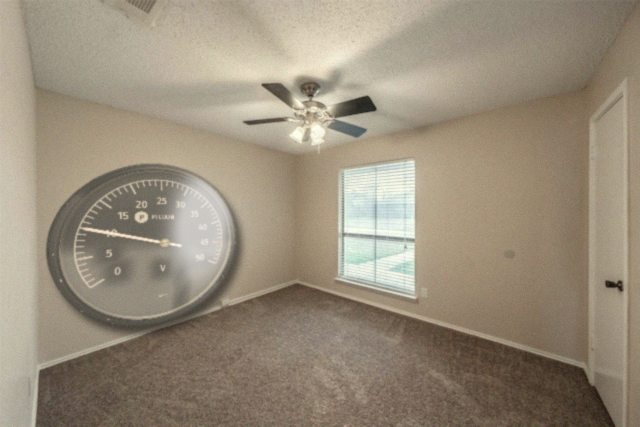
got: 10 V
